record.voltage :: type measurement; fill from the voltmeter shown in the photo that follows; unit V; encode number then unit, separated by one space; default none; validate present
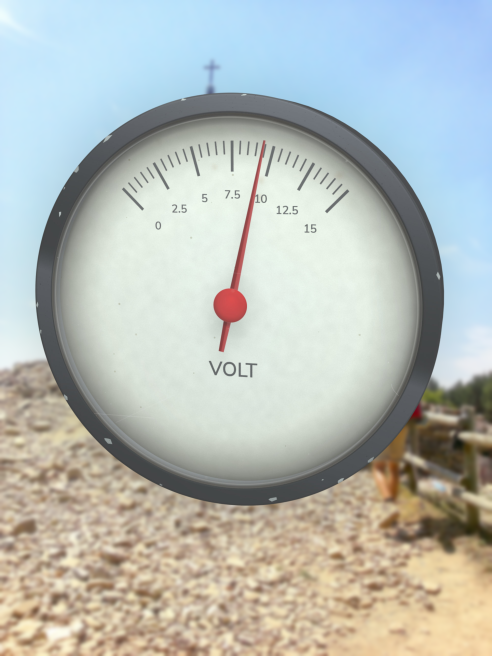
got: 9.5 V
